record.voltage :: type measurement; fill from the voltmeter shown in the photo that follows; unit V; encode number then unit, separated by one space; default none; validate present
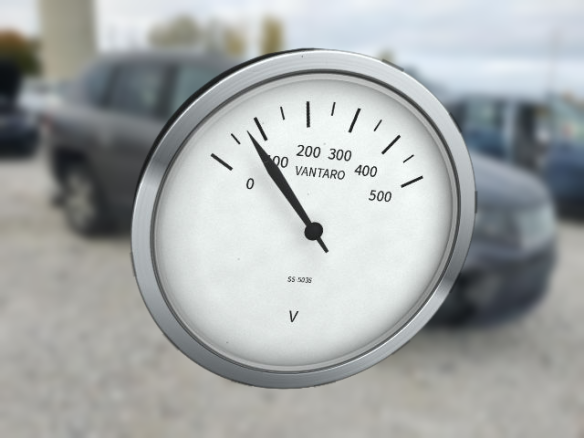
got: 75 V
